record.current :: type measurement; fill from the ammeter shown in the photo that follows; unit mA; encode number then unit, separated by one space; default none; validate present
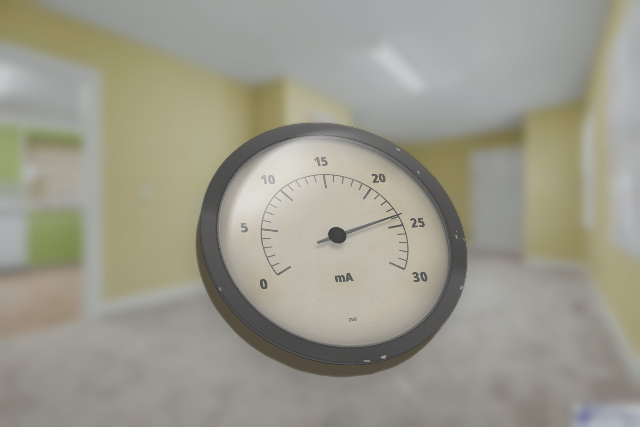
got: 24 mA
